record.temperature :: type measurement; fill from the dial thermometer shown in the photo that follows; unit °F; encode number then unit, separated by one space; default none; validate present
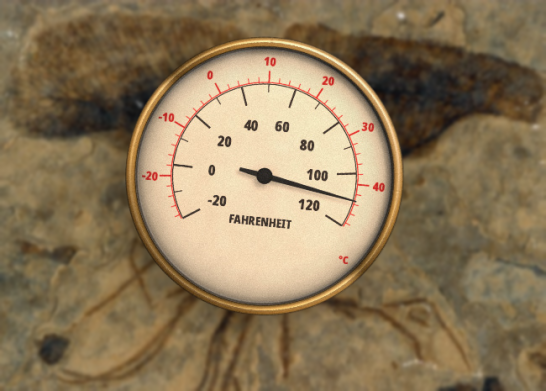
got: 110 °F
